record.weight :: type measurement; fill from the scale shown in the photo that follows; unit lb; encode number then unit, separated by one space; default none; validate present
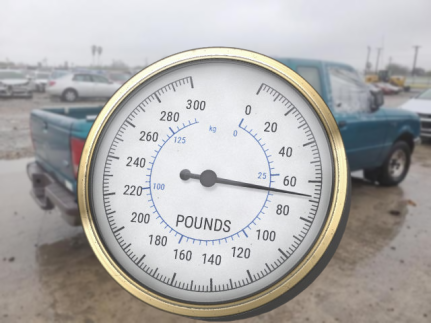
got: 68 lb
